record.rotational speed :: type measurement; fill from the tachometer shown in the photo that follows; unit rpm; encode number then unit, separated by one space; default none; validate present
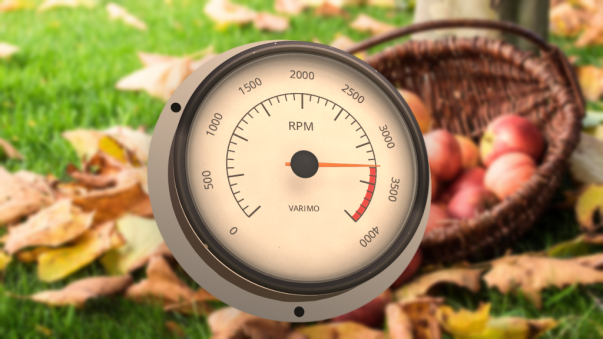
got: 3300 rpm
